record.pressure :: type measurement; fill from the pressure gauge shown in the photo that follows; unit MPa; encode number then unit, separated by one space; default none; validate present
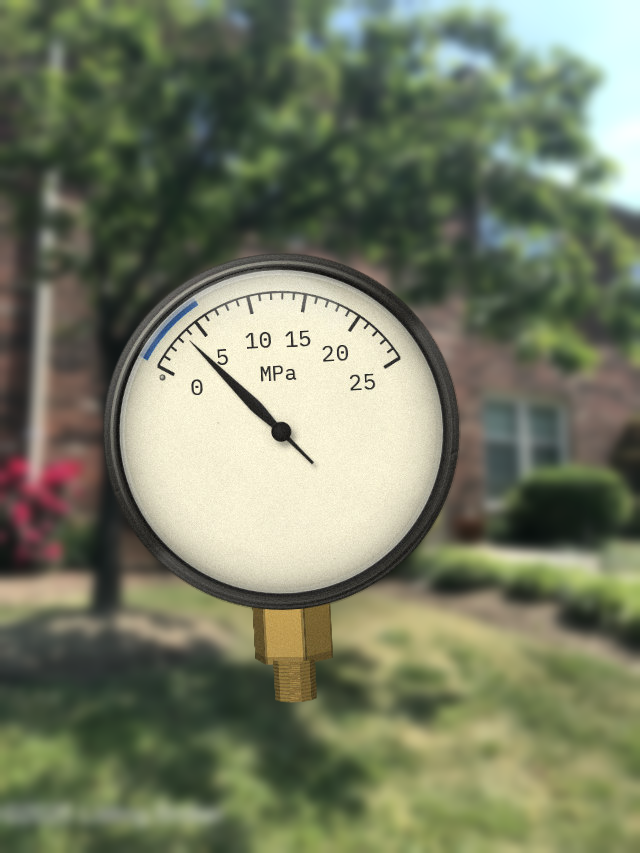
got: 3.5 MPa
